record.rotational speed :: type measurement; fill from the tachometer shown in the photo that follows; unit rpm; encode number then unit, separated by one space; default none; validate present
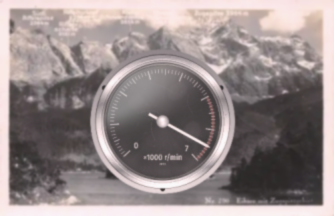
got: 6500 rpm
